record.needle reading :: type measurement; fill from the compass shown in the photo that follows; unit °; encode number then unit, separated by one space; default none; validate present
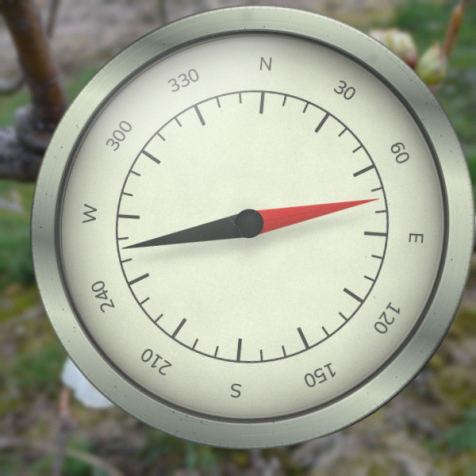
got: 75 °
